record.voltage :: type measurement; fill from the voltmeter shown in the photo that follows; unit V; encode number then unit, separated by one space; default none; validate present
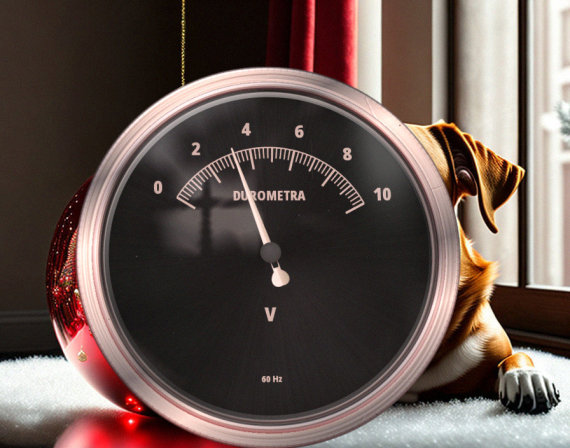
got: 3.2 V
